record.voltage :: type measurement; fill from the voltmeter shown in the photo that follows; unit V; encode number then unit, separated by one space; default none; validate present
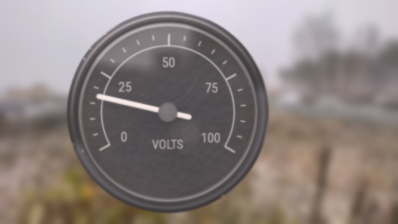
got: 17.5 V
